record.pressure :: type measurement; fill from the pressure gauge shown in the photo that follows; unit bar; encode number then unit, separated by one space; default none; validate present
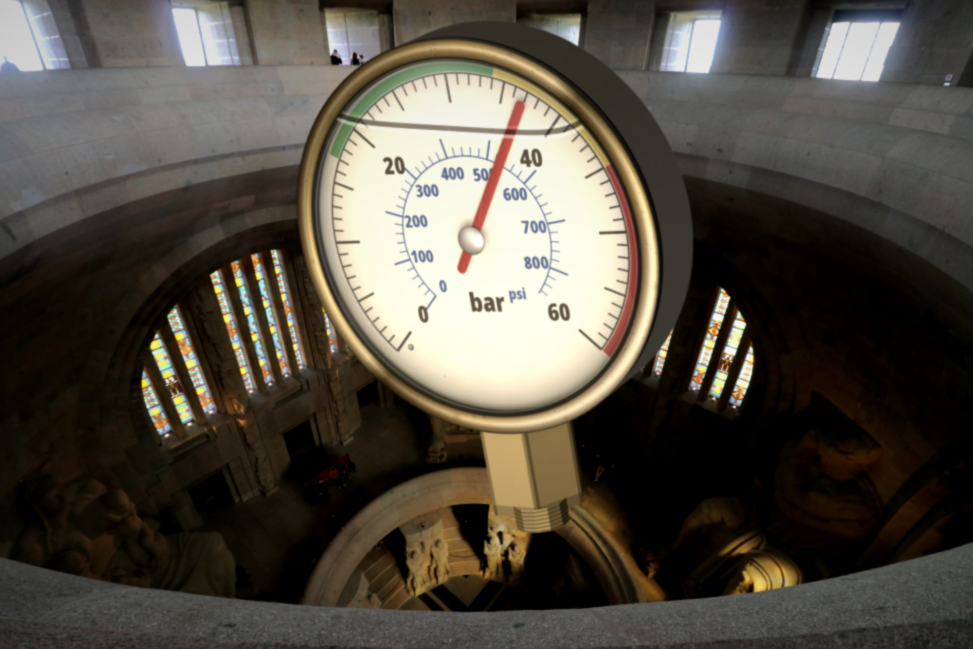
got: 37 bar
